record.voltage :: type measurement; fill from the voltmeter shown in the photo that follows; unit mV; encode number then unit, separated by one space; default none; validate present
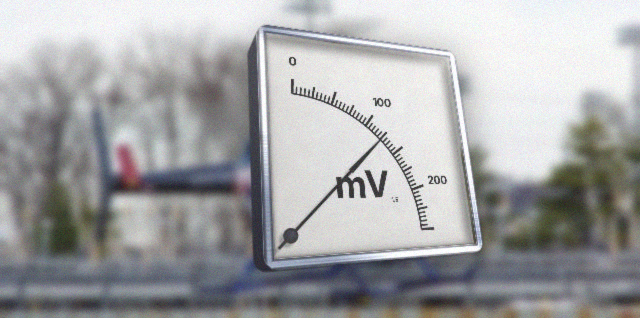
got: 125 mV
